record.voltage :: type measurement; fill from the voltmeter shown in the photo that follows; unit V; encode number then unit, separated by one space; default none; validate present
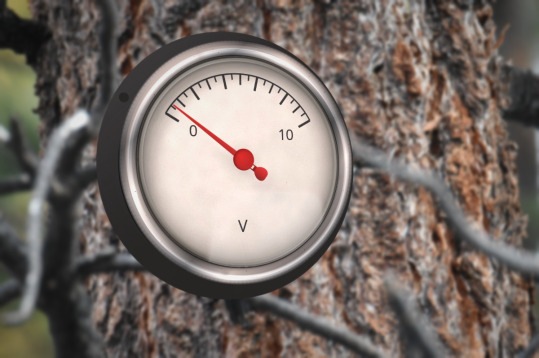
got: 0.5 V
